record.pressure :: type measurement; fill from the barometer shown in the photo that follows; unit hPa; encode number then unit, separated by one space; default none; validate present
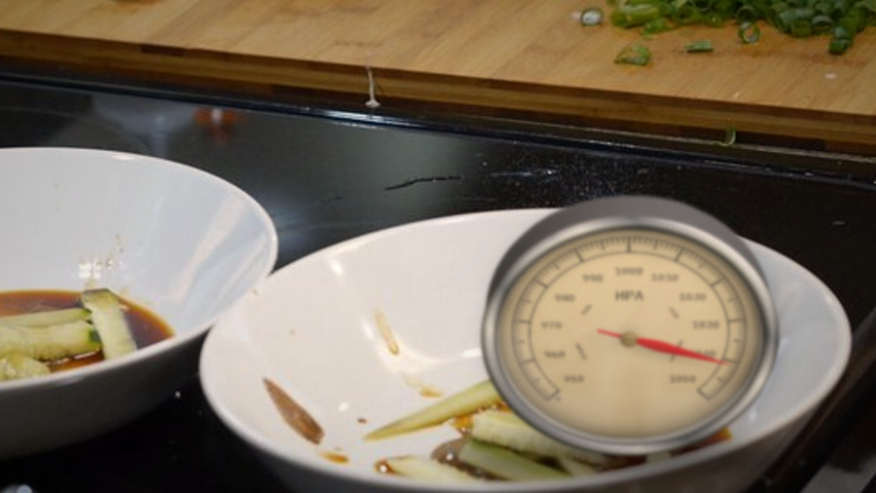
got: 1040 hPa
